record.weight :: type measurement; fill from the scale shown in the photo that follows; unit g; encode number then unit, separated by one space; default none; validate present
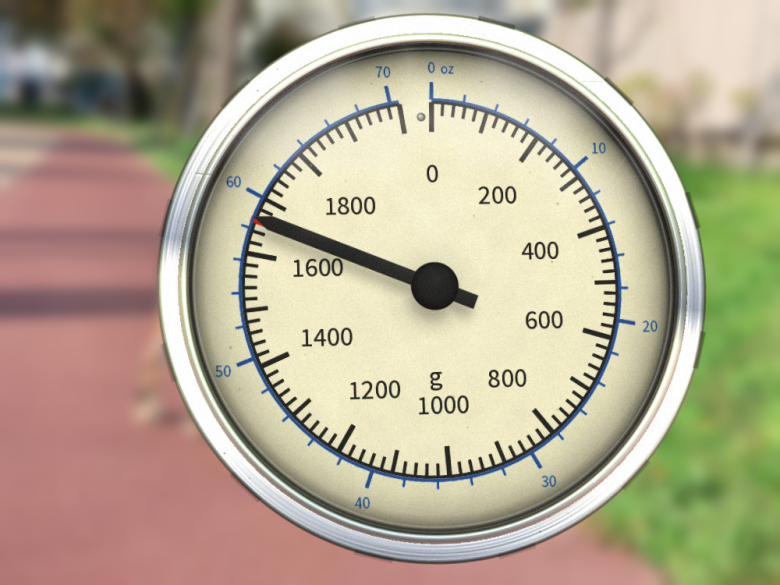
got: 1660 g
